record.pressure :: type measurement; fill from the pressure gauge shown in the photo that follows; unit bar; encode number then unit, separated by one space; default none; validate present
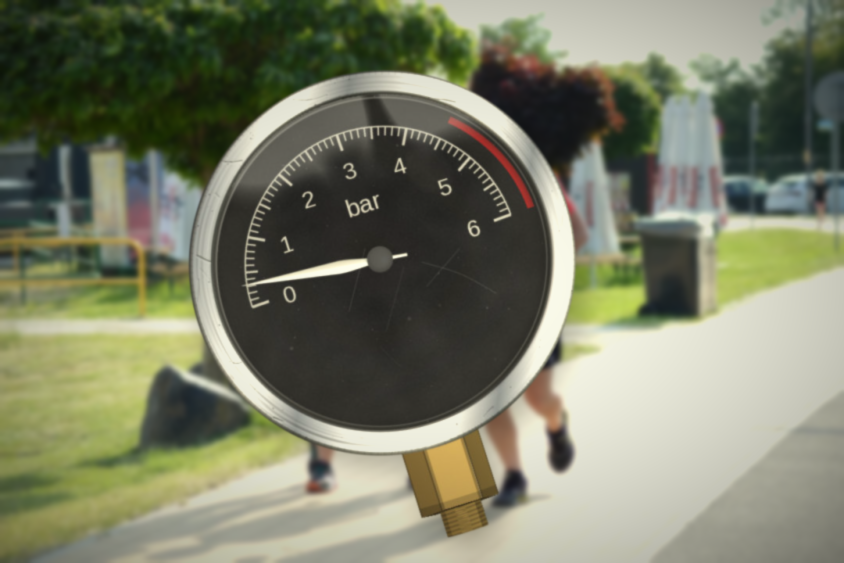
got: 0.3 bar
